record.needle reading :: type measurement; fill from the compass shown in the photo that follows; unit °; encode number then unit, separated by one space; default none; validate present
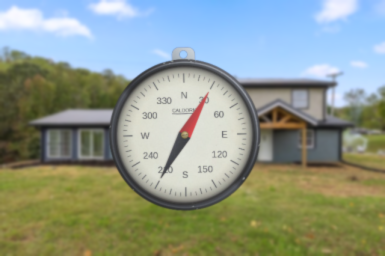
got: 30 °
